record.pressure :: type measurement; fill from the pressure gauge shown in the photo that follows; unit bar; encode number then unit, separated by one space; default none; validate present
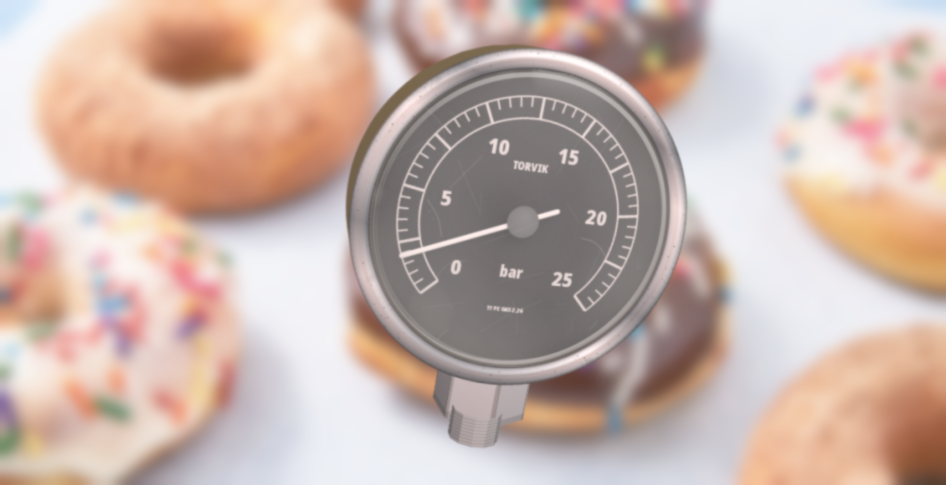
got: 2 bar
